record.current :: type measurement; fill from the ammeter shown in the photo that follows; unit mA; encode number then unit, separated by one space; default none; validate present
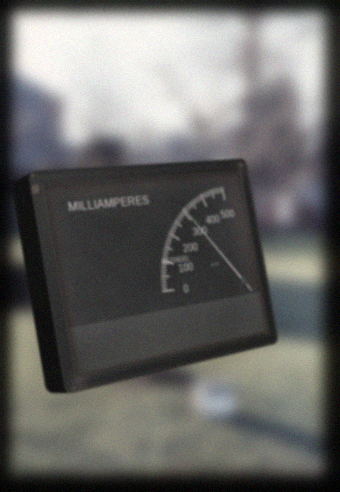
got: 300 mA
